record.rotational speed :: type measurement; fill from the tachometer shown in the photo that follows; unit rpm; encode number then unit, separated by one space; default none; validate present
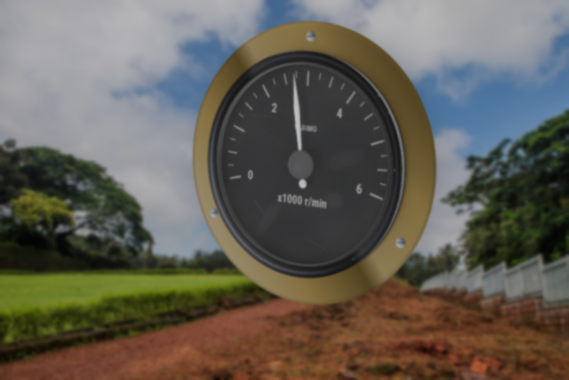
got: 2750 rpm
